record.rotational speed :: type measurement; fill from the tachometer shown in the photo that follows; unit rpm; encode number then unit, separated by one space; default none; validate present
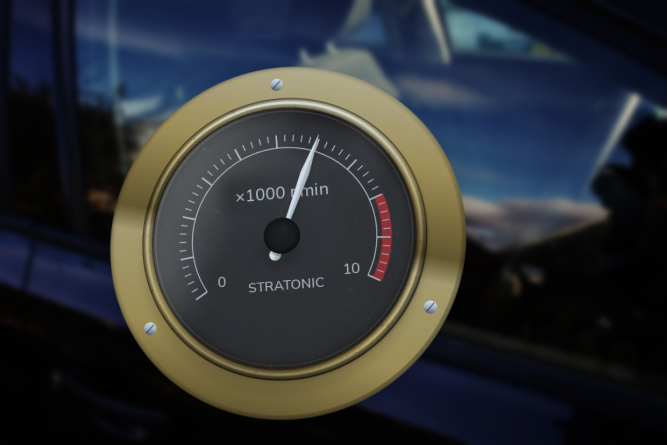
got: 6000 rpm
